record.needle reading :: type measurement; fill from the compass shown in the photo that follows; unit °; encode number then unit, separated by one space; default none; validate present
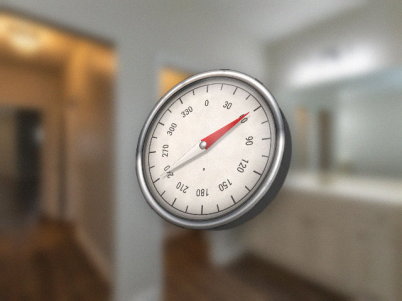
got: 60 °
